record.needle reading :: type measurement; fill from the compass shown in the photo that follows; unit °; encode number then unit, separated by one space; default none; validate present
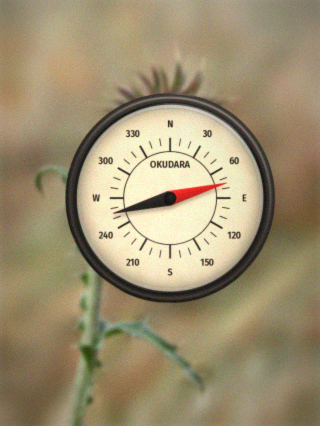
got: 75 °
